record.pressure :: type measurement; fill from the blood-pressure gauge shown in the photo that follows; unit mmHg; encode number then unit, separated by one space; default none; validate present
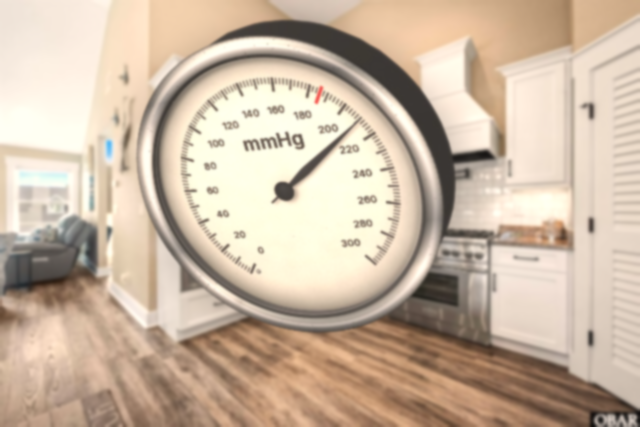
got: 210 mmHg
